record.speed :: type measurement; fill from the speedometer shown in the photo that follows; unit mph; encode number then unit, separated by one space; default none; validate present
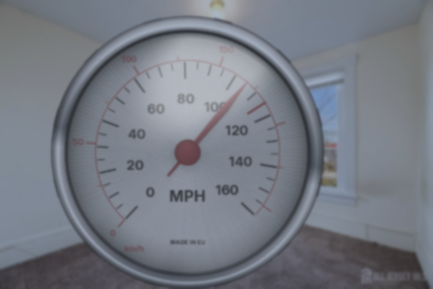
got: 105 mph
